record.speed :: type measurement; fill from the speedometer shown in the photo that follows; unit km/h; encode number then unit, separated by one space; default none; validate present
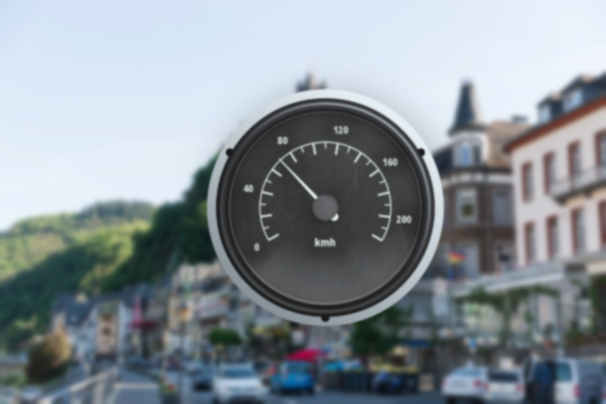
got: 70 km/h
